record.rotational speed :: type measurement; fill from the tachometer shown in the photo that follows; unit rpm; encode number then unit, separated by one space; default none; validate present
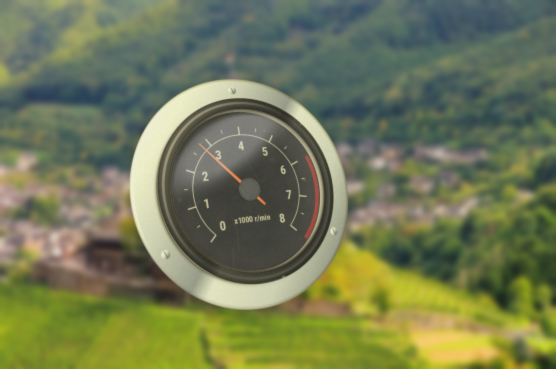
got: 2750 rpm
